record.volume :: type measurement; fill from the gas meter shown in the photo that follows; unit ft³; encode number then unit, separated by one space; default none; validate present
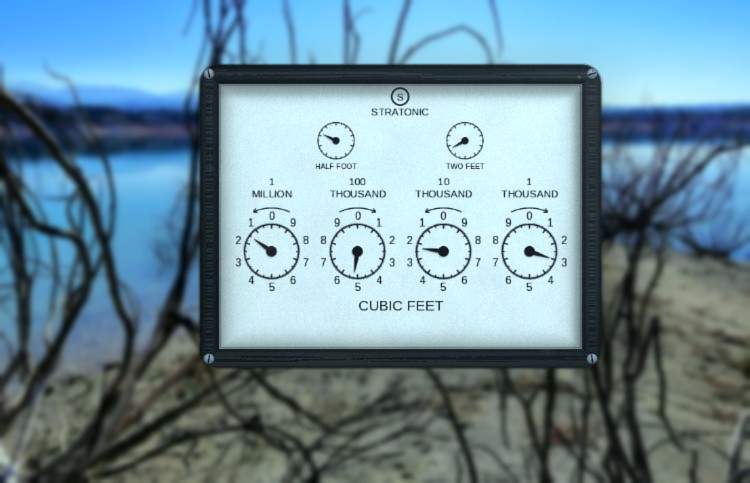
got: 152300 ft³
